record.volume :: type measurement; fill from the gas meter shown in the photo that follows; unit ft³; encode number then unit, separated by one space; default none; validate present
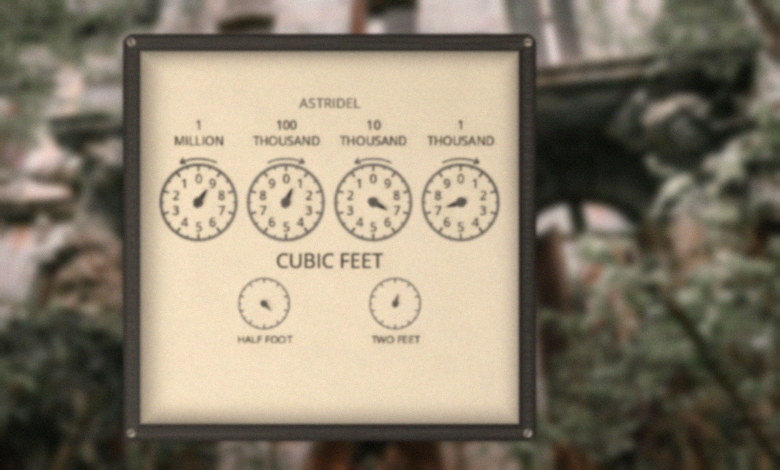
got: 906700 ft³
